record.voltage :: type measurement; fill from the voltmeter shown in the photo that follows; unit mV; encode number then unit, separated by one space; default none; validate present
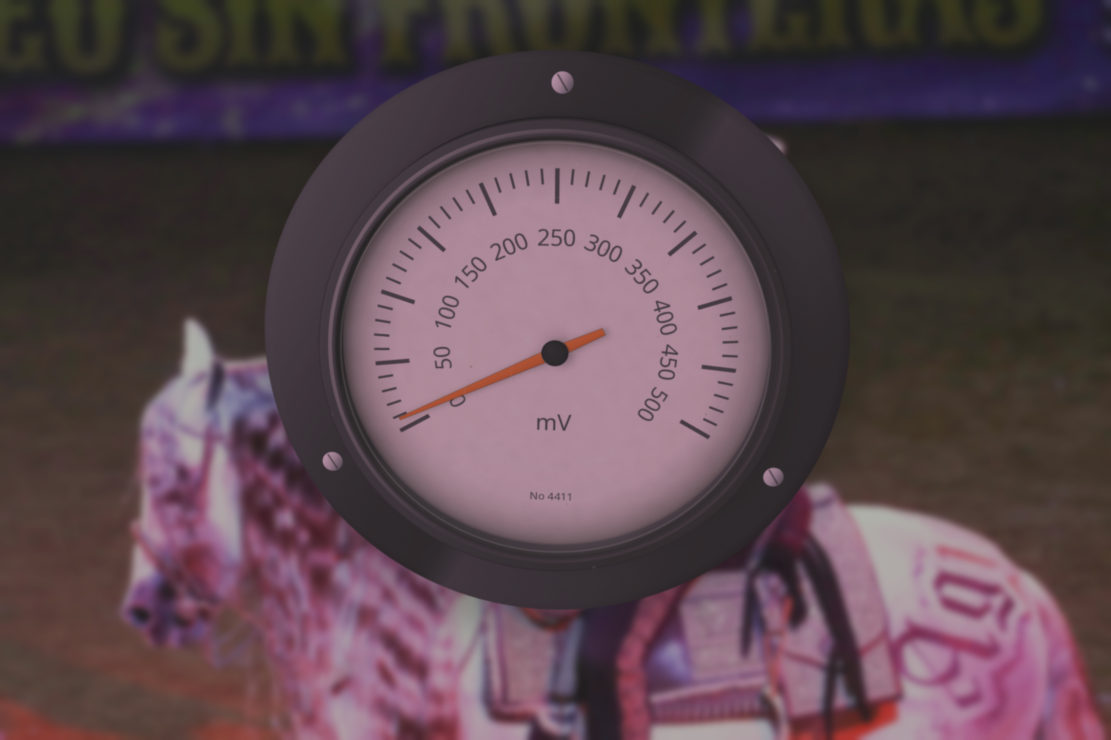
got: 10 mV
